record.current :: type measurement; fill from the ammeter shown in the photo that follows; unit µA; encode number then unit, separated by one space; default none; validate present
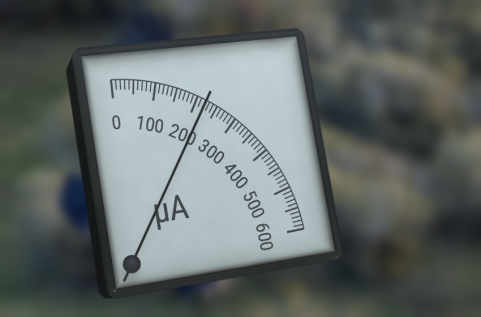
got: 220 µA
